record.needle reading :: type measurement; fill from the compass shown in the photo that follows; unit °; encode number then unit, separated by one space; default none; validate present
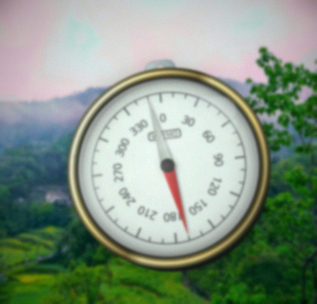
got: 170 °
